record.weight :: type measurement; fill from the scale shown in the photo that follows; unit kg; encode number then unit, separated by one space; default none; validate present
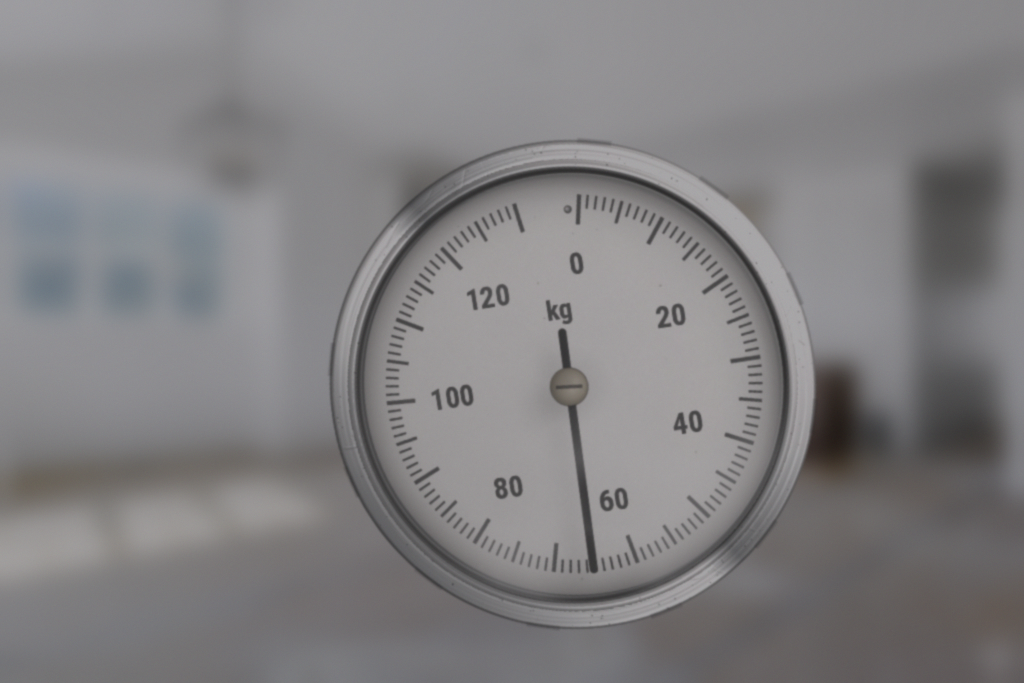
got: 65 kg
